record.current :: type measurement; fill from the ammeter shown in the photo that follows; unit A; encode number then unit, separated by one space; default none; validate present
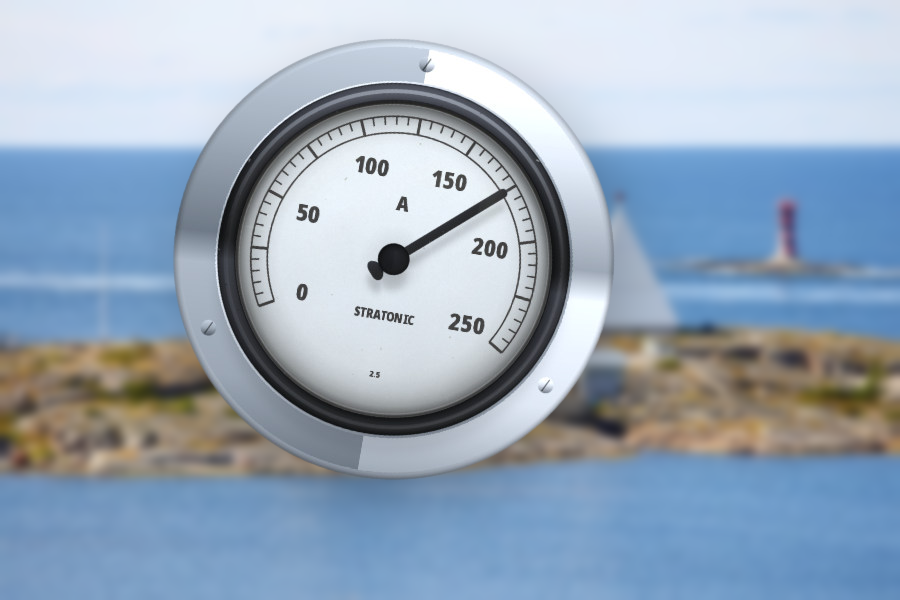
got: 175 A
